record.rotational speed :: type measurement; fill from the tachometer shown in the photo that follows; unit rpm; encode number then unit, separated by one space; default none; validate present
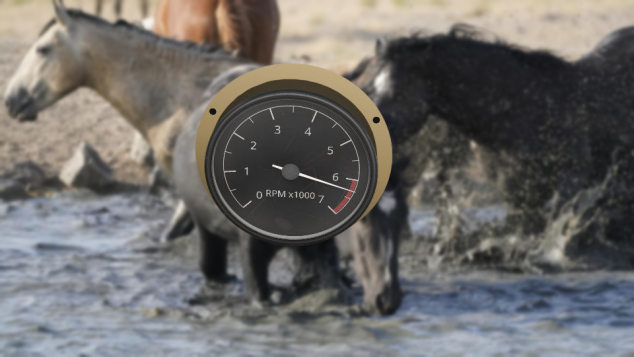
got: 6250 rpm
